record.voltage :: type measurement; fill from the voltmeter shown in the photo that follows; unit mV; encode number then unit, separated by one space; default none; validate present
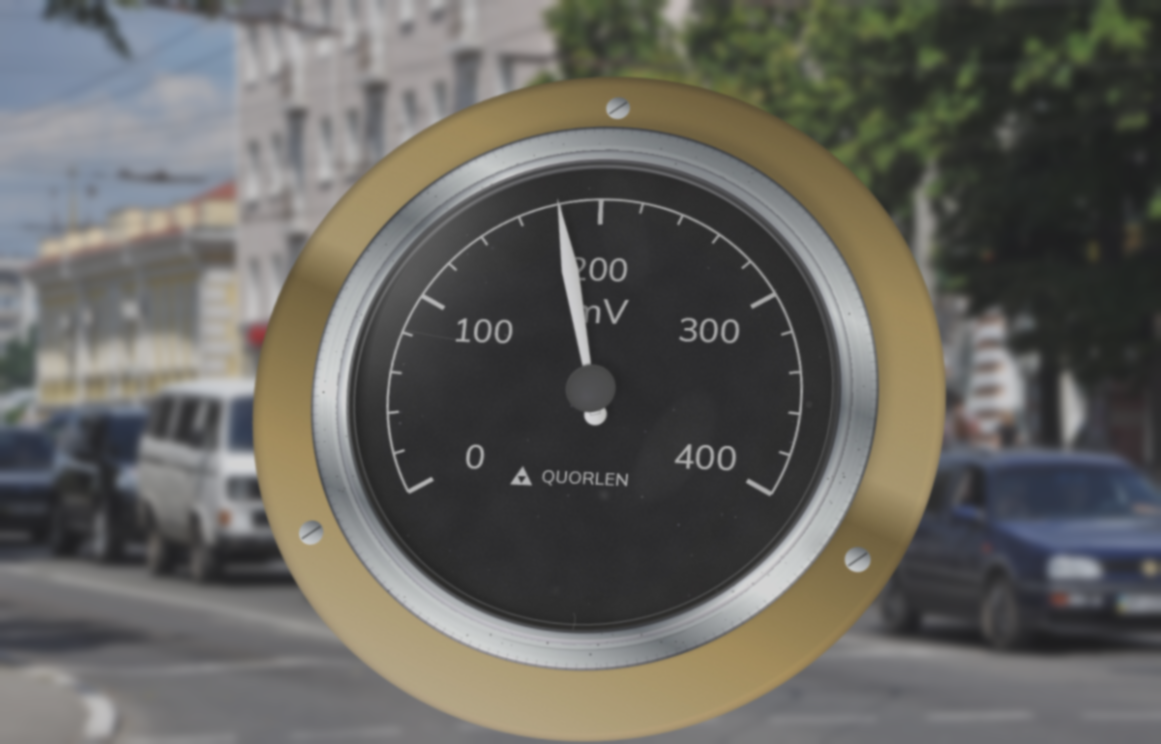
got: 180 mV
